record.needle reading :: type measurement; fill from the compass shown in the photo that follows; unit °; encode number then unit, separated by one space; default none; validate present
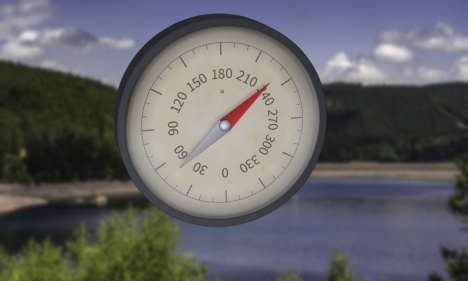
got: 230 °
